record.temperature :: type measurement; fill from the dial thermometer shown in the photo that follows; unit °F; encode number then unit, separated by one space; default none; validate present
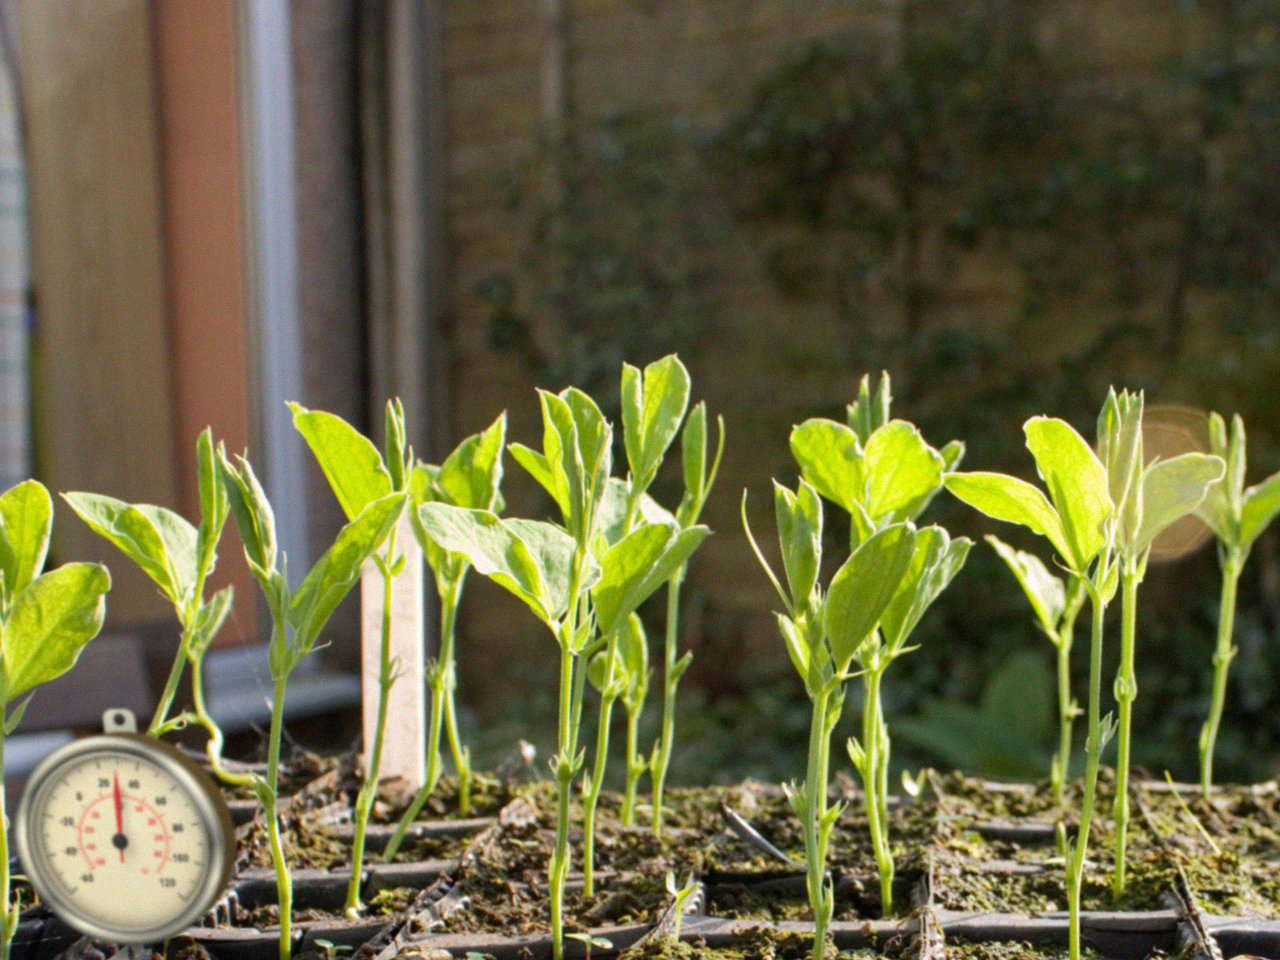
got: 30 °F
